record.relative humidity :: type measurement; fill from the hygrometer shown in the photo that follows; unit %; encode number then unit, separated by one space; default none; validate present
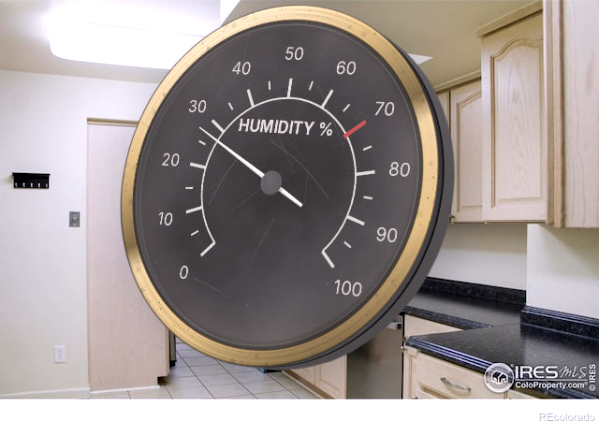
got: 27.5 %
